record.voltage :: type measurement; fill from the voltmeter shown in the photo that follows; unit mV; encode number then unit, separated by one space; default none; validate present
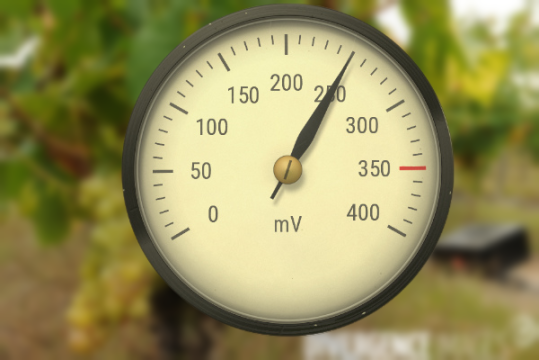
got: 250 mV
